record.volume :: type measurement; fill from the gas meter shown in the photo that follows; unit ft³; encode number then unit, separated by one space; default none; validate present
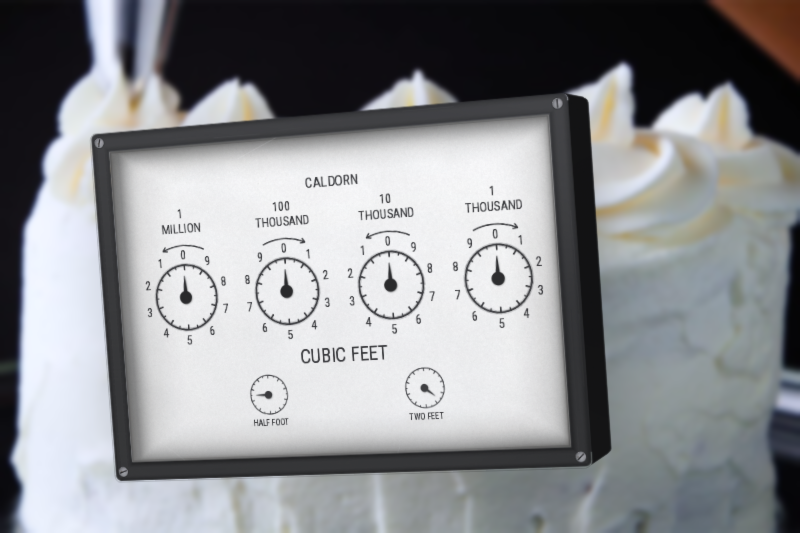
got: 0 ft³
